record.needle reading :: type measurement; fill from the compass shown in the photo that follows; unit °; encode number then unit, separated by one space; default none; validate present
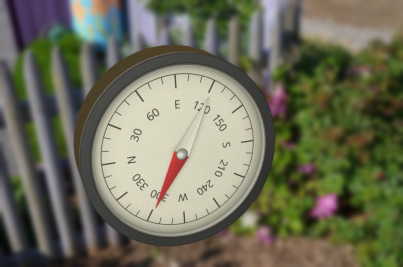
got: 300 °
